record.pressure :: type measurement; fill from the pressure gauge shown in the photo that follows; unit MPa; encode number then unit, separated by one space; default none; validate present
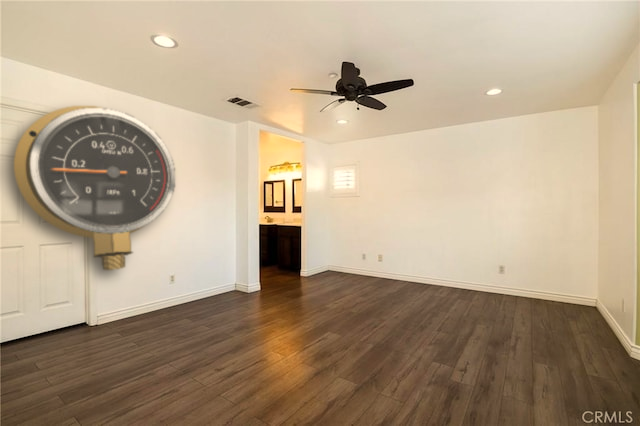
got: 0.15 MPa
